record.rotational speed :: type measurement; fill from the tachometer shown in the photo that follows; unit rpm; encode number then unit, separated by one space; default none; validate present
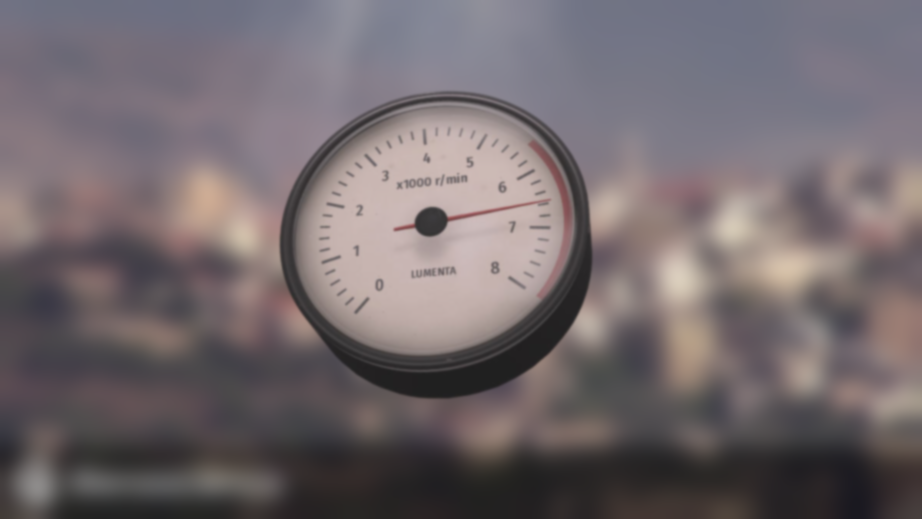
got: 6600 rpm
